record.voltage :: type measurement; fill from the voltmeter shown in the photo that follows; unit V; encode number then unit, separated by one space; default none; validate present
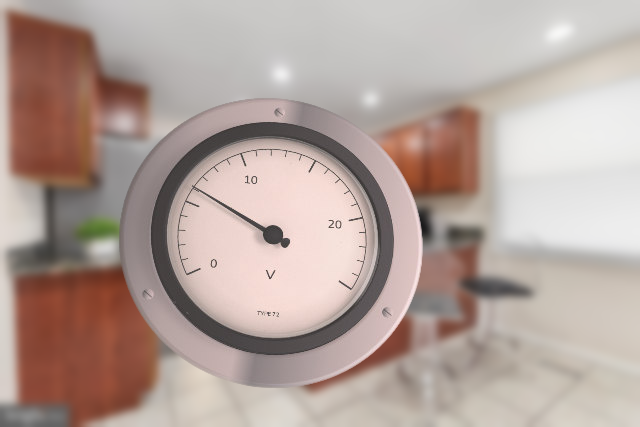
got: 6 V
